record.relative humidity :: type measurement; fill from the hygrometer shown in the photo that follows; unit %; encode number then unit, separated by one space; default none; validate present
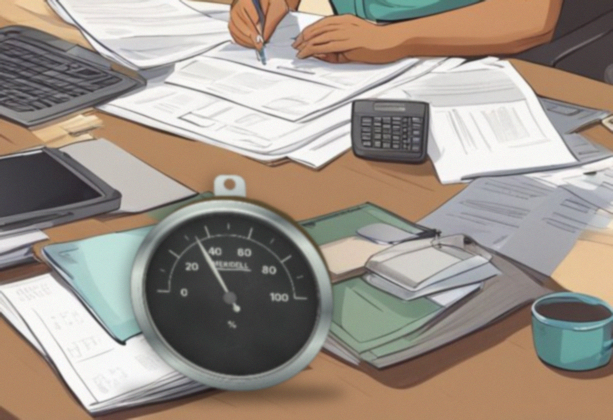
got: 35 %
